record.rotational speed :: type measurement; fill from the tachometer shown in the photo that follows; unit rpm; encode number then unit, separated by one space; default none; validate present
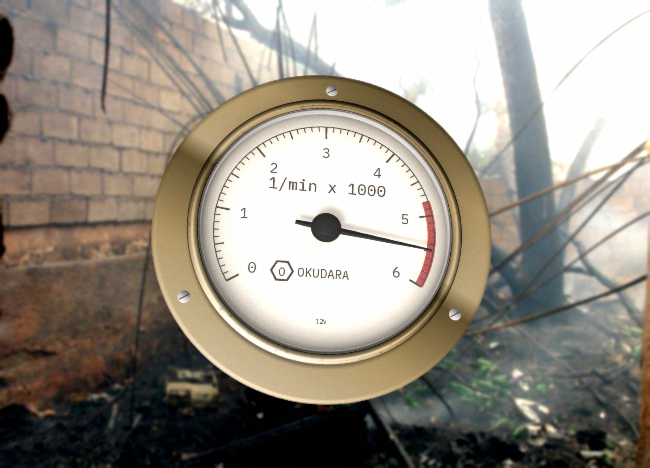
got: 5500 rpm
